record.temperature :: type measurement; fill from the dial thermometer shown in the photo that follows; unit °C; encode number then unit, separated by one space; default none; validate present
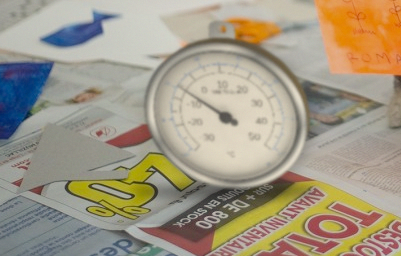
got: -5 °C
